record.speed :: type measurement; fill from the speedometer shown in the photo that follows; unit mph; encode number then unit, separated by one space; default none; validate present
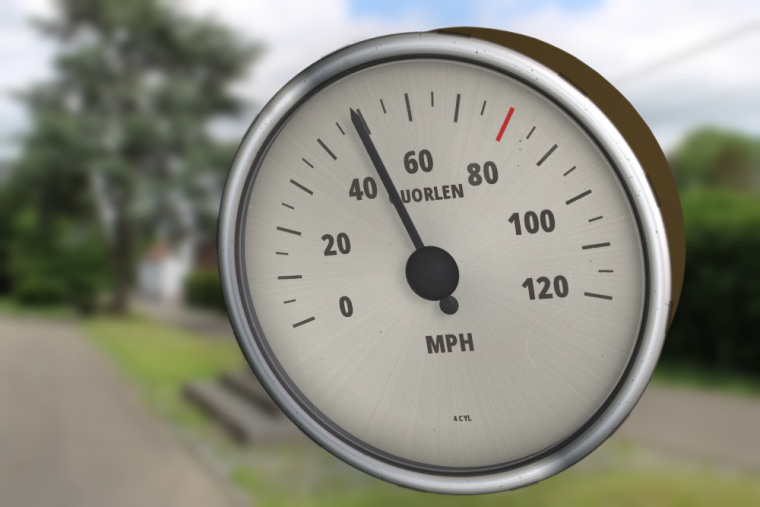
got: 50 mph
